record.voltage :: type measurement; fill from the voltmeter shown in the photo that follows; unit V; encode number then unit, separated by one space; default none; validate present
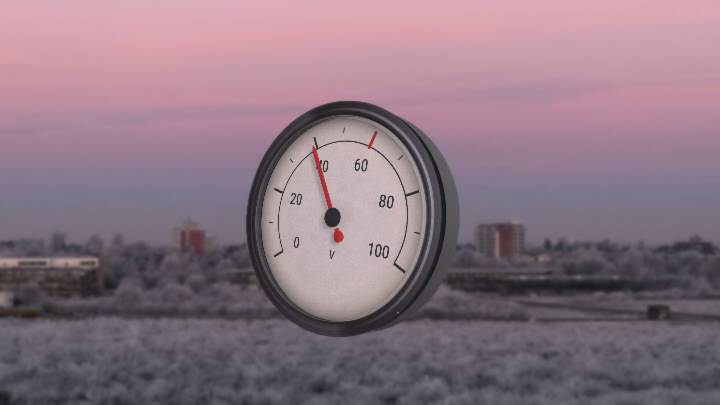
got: 40 V
